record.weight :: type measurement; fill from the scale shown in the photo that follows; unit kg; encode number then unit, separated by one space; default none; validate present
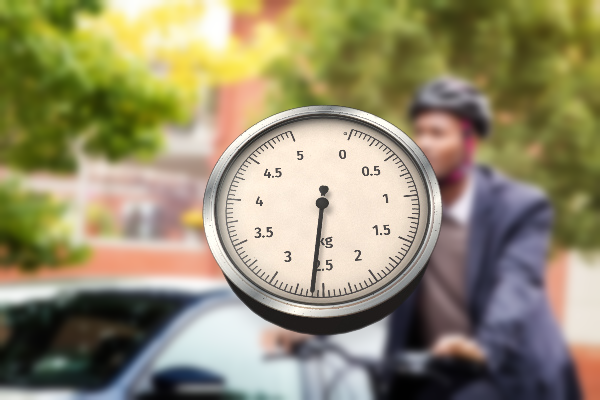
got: 2.6 kg
